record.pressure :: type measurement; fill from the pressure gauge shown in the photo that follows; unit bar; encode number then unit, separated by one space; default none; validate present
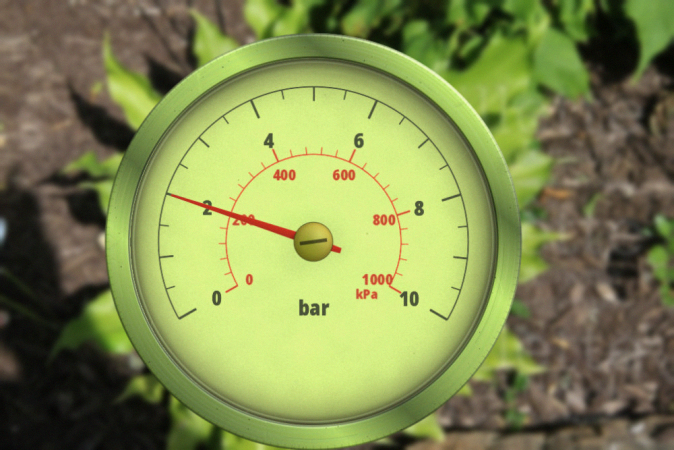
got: 2 bar
